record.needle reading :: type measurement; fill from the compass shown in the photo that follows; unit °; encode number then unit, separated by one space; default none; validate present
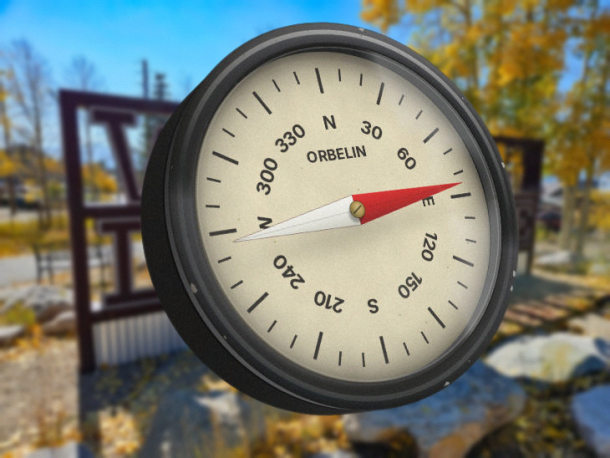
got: 85 °
